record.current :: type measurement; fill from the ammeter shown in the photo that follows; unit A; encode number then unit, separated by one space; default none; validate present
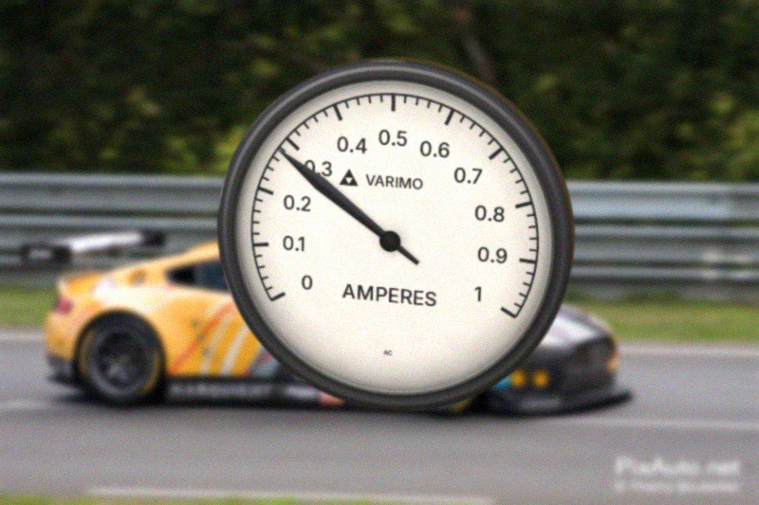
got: 0.28 A
